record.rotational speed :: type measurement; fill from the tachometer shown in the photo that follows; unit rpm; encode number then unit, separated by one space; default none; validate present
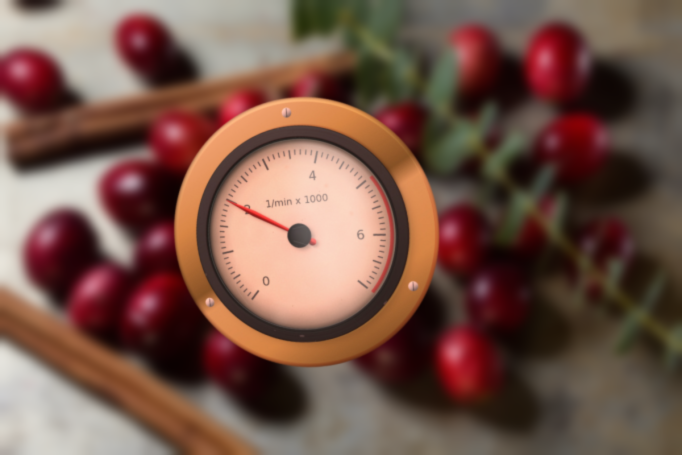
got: 2000 rpm
